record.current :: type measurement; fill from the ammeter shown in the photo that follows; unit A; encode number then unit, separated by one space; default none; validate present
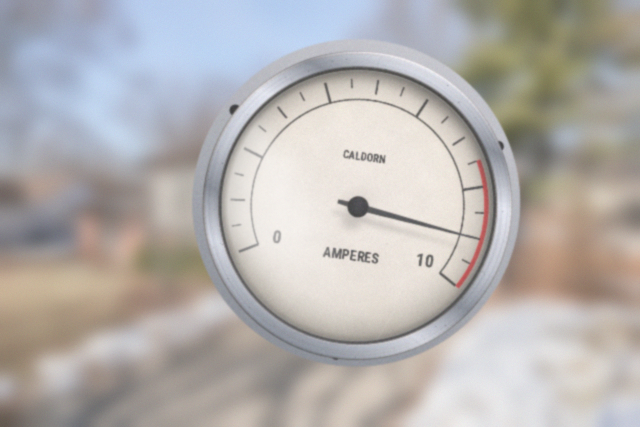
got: 9 A
